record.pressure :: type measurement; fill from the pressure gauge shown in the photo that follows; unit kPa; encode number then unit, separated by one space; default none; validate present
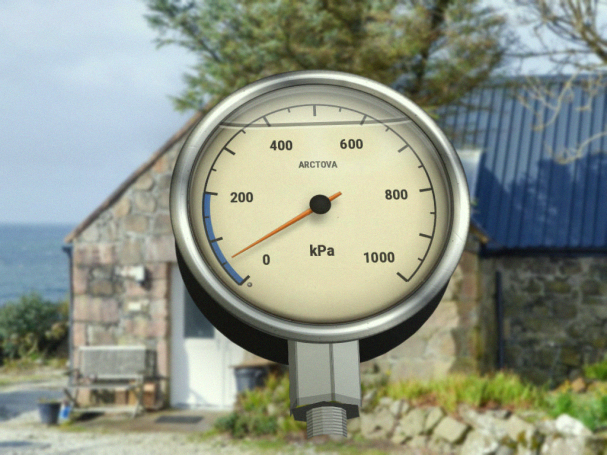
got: 50 kPa
